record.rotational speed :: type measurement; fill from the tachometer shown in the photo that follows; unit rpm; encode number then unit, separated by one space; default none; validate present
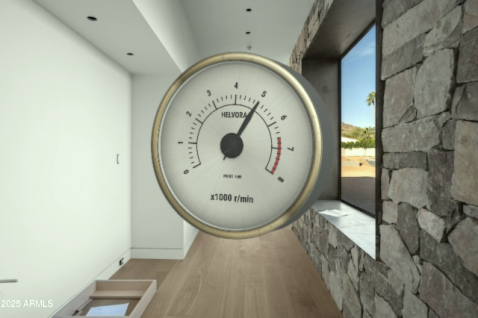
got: 5000 rpm
